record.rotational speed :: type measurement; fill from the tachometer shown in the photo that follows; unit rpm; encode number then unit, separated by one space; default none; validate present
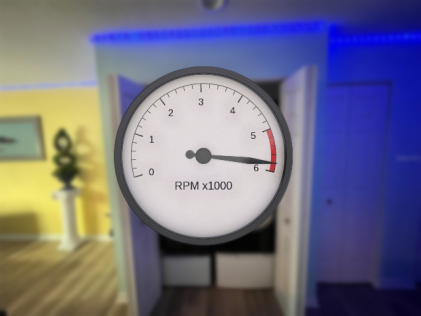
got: 5800 rpm
